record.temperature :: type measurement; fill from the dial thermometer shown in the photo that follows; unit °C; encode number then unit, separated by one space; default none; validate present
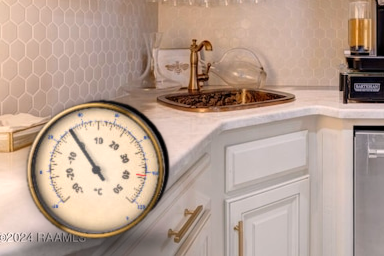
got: 0 °C
